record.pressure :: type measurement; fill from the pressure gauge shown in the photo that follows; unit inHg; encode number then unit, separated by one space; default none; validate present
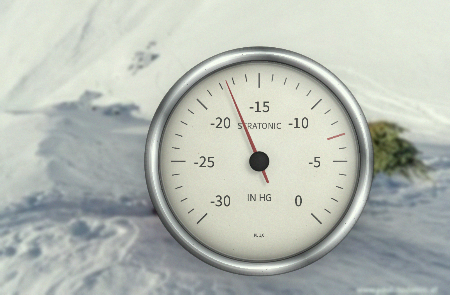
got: -17.5 inHg
